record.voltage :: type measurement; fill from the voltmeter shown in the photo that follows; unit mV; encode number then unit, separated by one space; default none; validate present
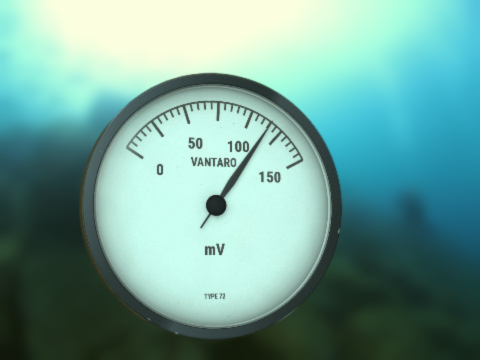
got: 115 mV
